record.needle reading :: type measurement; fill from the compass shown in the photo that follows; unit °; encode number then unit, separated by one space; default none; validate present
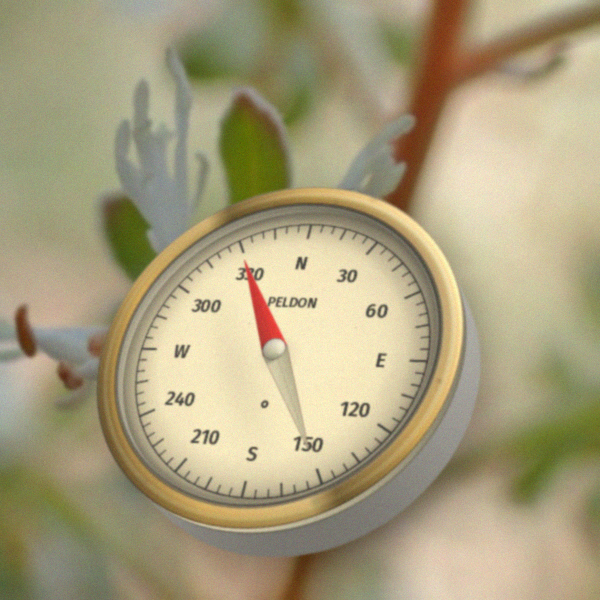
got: 330 °
